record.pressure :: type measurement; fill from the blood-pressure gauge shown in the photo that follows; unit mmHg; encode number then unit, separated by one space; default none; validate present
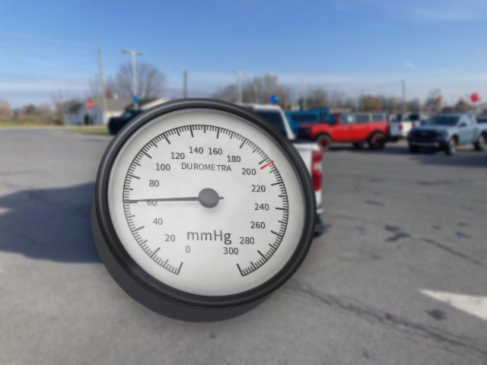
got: 60 mmHg
